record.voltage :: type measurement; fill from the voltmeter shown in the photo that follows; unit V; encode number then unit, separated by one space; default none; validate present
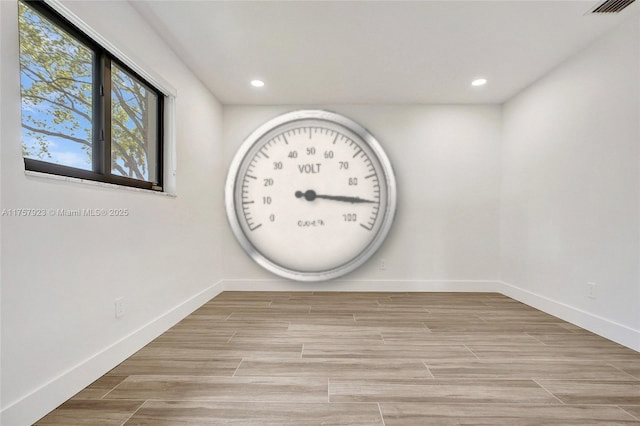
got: 90 V
